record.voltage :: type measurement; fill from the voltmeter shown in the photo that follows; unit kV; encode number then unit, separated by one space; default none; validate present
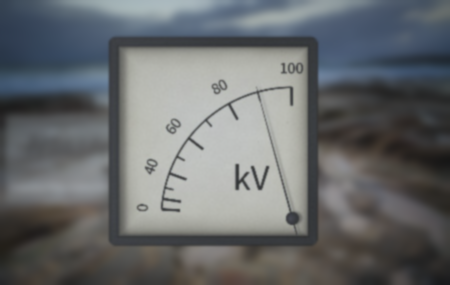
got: 90 kV
